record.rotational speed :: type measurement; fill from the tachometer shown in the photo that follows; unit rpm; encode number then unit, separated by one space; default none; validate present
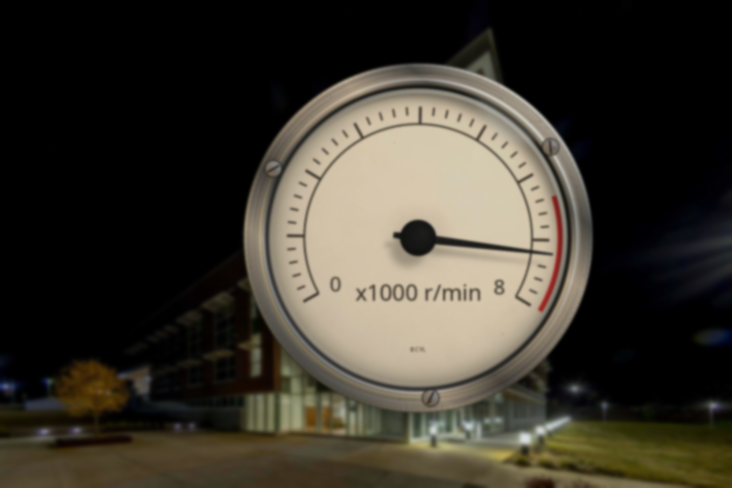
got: 7200 rpm
